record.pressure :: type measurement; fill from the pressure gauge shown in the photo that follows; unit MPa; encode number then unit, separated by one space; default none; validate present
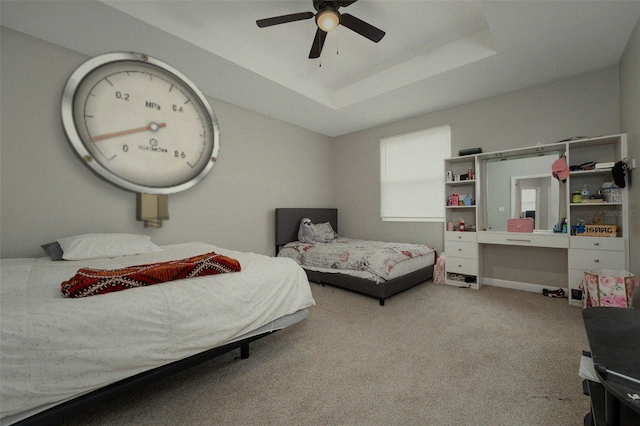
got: 0.05 MPa
